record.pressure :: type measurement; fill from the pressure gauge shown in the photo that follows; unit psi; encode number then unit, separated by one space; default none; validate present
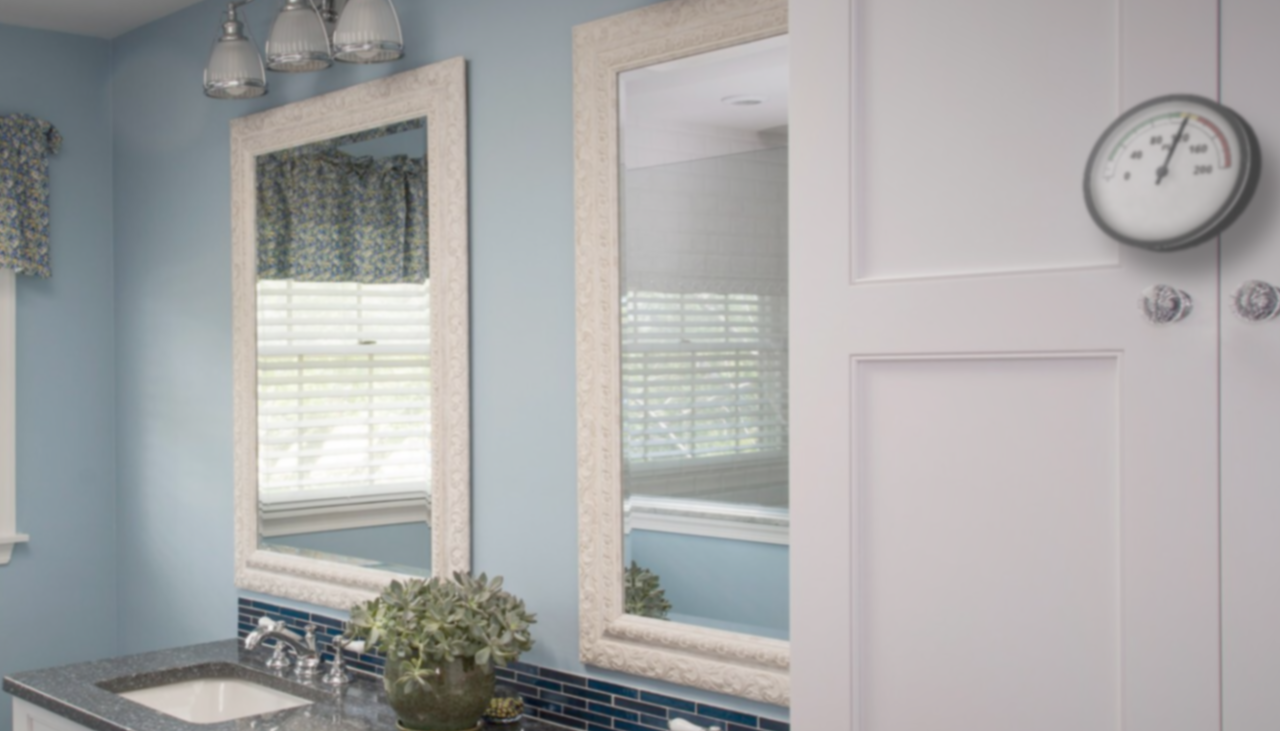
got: 120 psi
